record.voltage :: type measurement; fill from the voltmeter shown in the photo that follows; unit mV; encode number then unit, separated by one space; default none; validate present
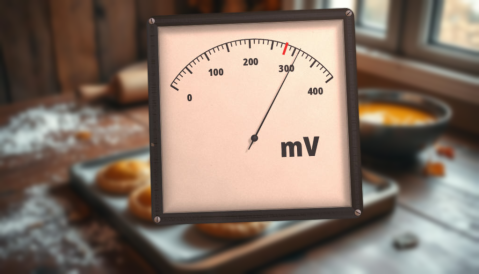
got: 310 mV
